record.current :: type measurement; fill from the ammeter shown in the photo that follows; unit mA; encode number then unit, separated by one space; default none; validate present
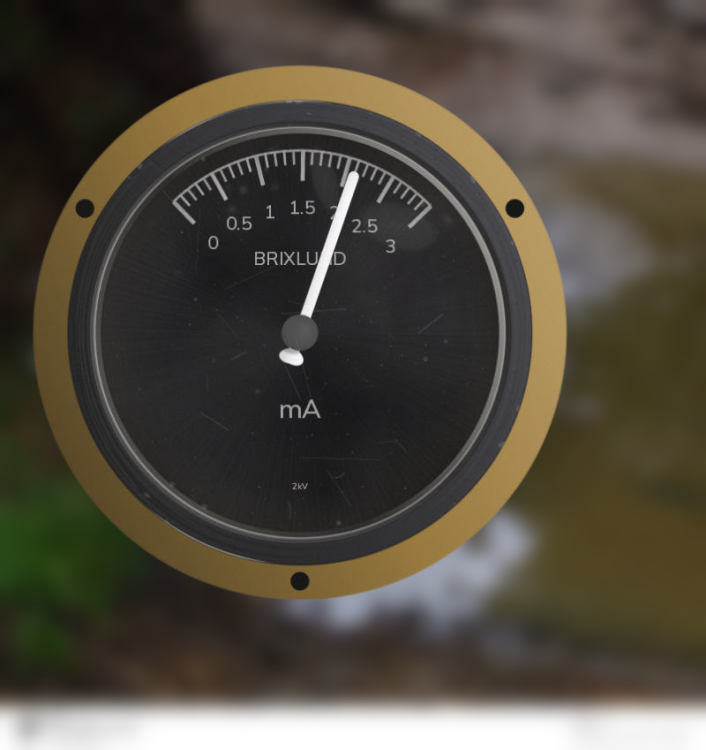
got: 2.1 mA
